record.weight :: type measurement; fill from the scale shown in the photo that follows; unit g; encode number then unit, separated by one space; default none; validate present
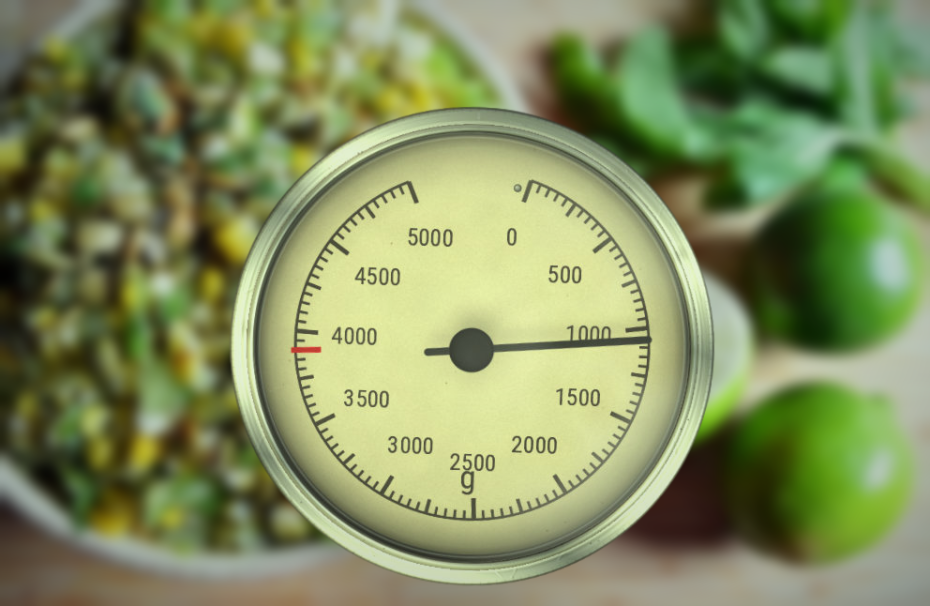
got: 1050 g
